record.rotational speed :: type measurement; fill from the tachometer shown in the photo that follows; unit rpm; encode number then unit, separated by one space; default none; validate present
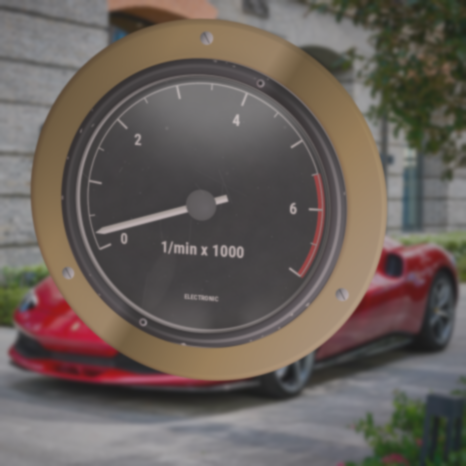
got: 250 rpm
